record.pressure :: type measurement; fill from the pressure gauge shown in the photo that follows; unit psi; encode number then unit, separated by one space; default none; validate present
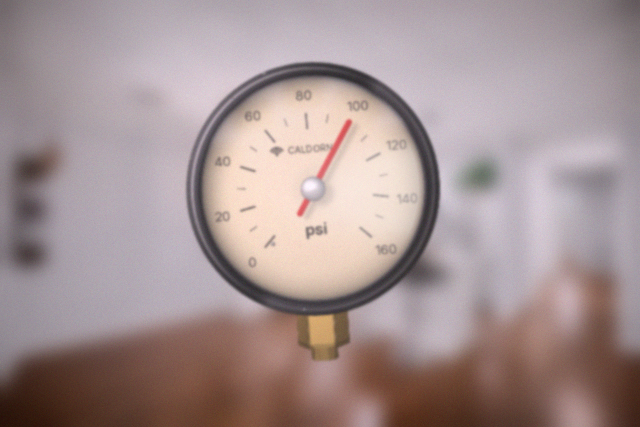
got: 100 psi
